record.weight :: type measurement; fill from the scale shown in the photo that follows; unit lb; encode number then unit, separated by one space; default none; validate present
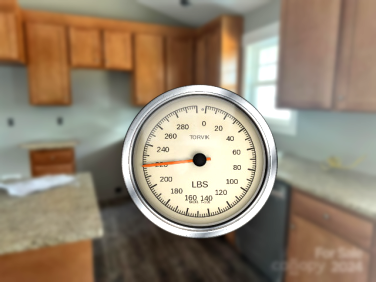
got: 220 lb
